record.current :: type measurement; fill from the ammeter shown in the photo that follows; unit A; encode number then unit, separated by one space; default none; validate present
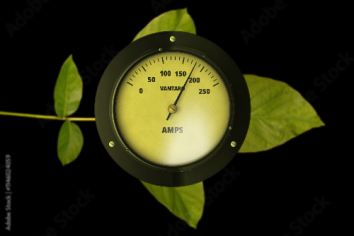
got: 180 A
